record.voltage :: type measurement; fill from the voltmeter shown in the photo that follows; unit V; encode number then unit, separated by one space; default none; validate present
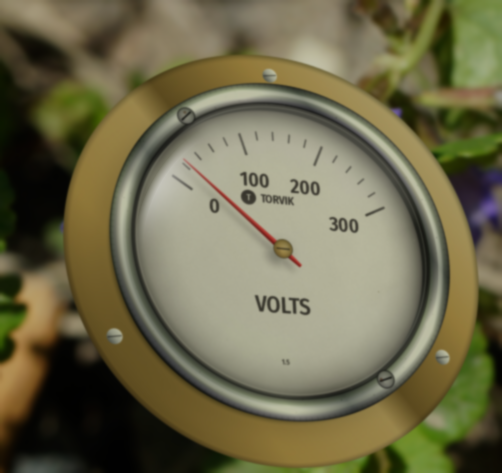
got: 20 V
